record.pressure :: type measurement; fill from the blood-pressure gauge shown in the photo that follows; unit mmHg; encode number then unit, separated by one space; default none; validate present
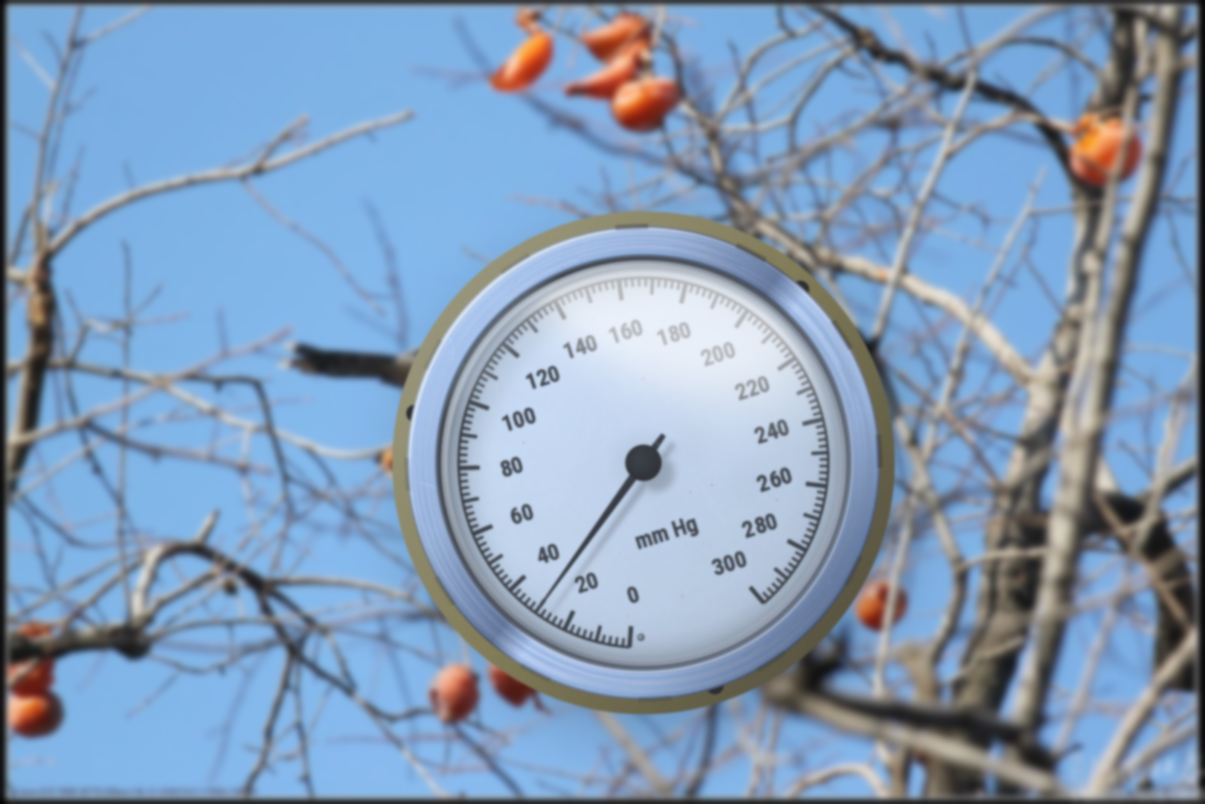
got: 30 mmHg
